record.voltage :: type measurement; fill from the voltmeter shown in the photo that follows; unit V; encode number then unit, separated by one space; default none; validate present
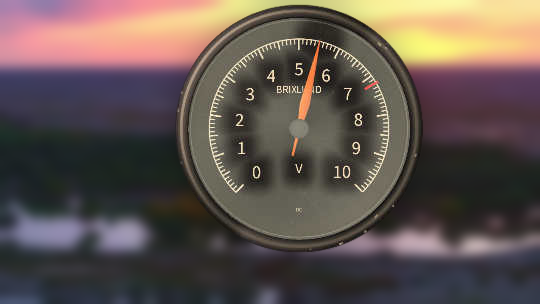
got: 5.5 V
